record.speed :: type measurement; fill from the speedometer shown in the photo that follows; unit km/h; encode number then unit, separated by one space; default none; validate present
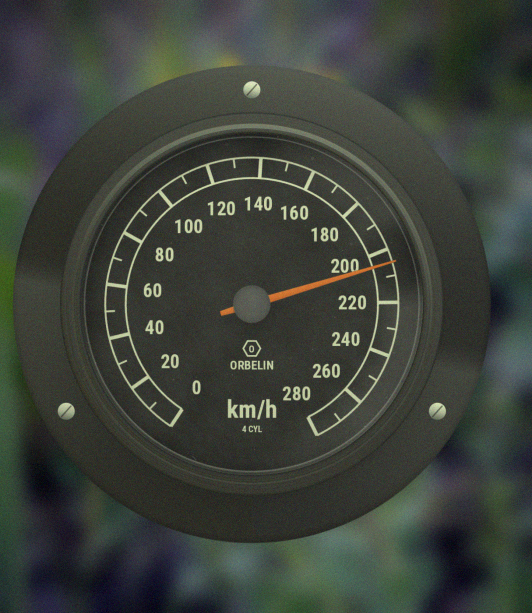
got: 205 km/h
